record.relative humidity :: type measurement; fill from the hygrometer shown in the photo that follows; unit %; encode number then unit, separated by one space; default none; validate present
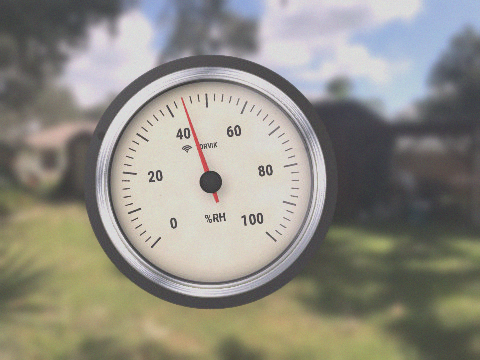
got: 44 %
